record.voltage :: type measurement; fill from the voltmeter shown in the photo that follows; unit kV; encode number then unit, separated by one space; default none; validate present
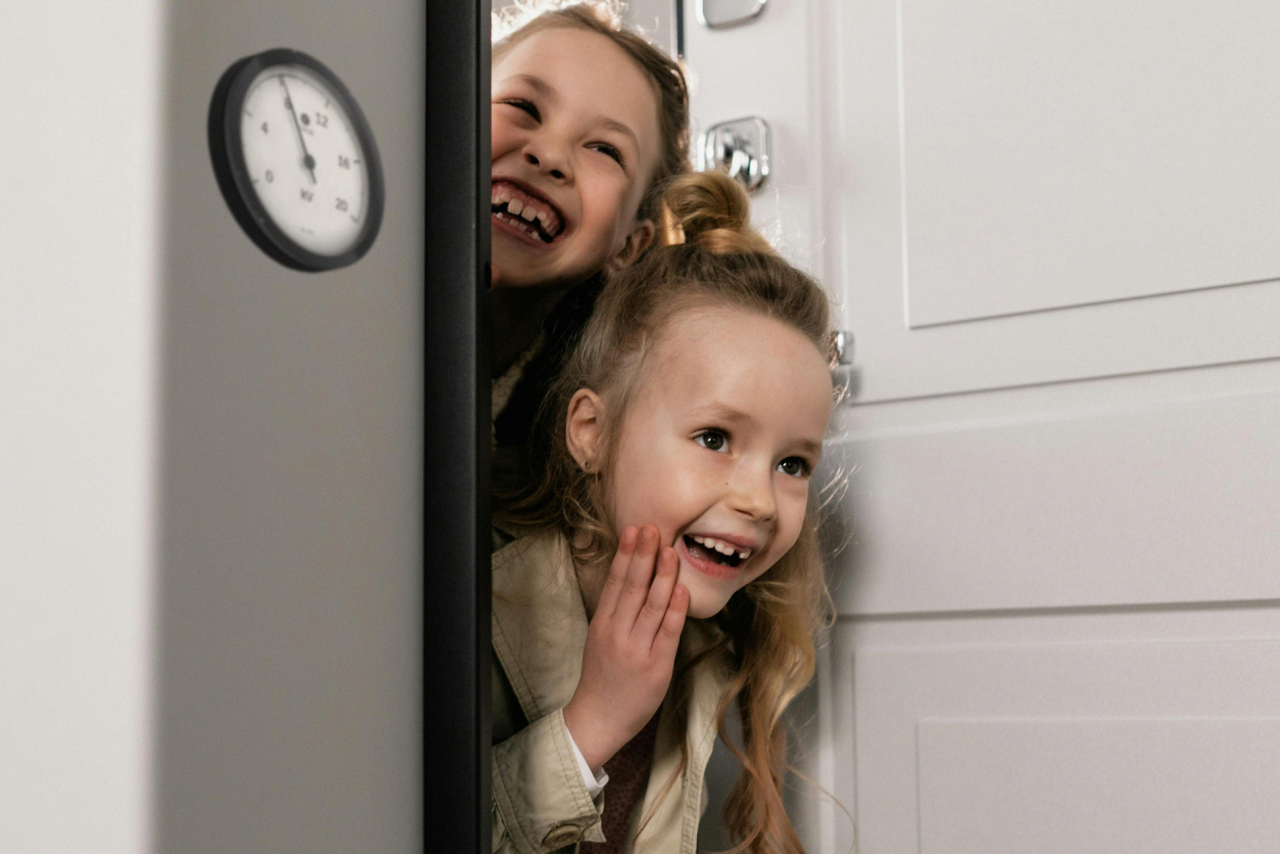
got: 8 kV
